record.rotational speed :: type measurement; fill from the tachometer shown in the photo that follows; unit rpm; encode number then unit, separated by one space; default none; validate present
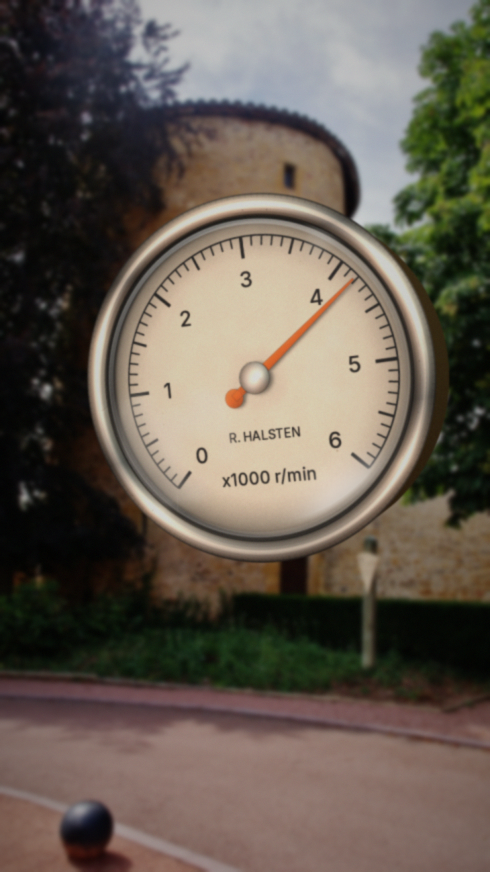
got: 4200 rpm
